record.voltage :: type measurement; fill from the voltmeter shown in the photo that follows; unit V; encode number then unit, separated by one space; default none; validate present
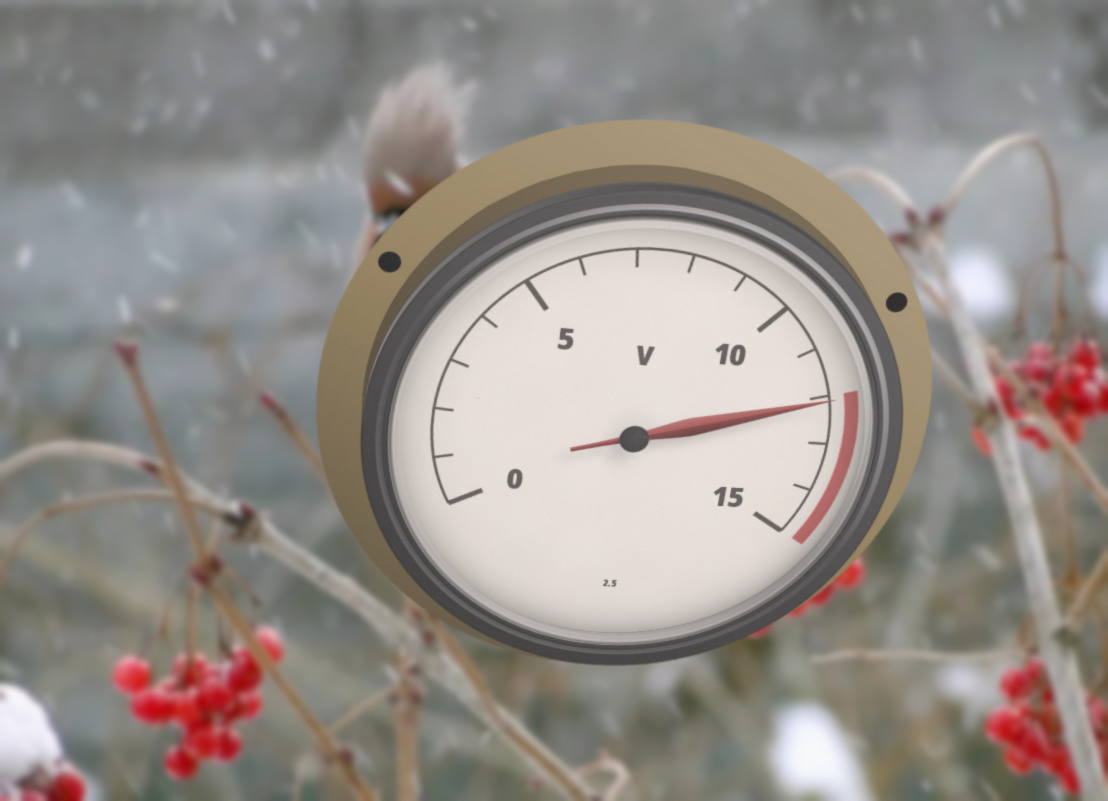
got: 12 V
